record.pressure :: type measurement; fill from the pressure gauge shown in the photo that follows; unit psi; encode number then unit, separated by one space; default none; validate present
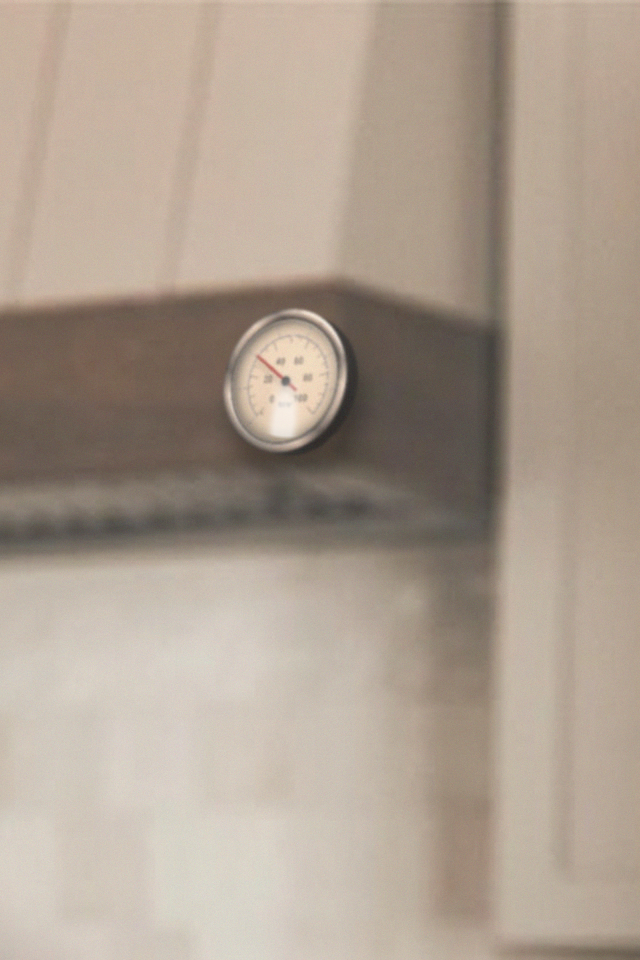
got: 30 psi
